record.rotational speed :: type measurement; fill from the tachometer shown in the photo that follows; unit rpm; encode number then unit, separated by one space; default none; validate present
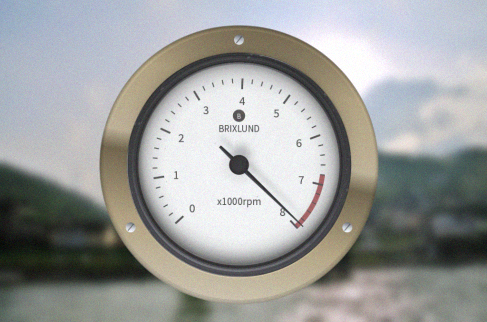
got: 7900 rpm
